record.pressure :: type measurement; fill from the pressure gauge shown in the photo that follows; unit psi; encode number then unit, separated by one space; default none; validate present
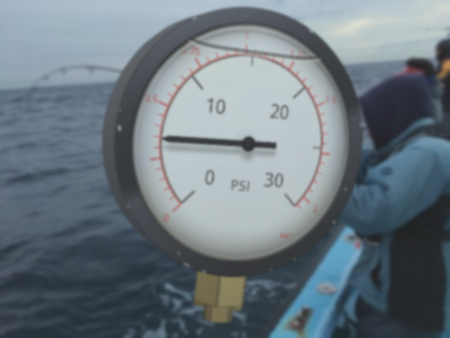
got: 5 psi
